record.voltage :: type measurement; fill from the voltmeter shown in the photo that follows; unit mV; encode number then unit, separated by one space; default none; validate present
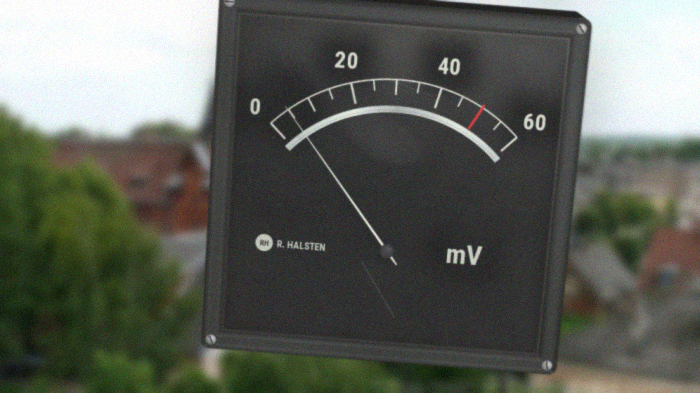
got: 5 mV
